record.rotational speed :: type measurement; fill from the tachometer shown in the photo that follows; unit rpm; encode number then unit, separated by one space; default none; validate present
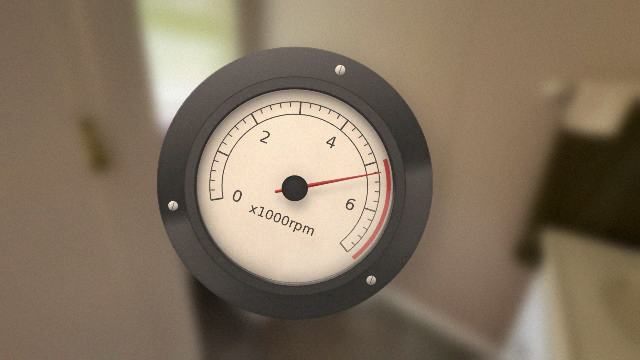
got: 5200 rpm
